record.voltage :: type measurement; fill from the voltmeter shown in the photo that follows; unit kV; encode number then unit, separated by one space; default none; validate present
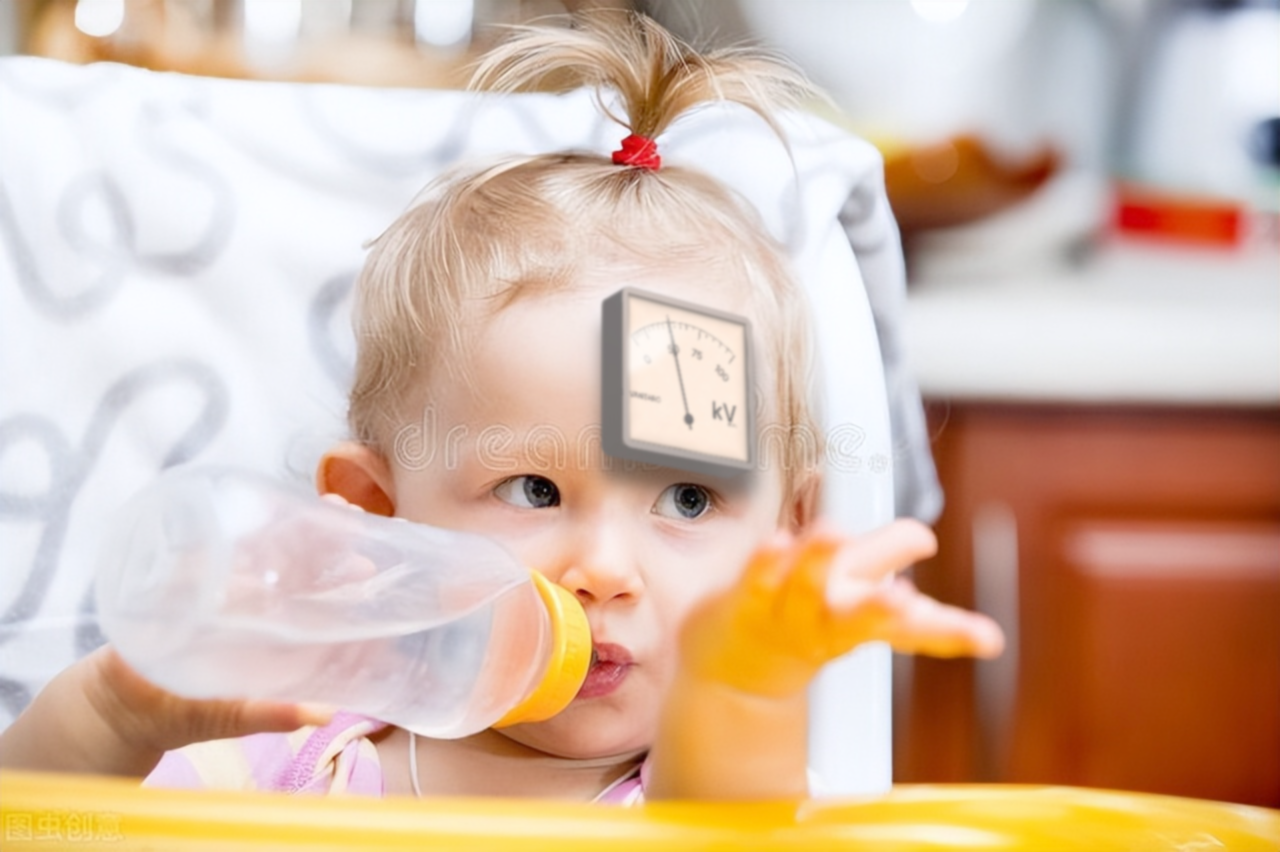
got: 50 kV
